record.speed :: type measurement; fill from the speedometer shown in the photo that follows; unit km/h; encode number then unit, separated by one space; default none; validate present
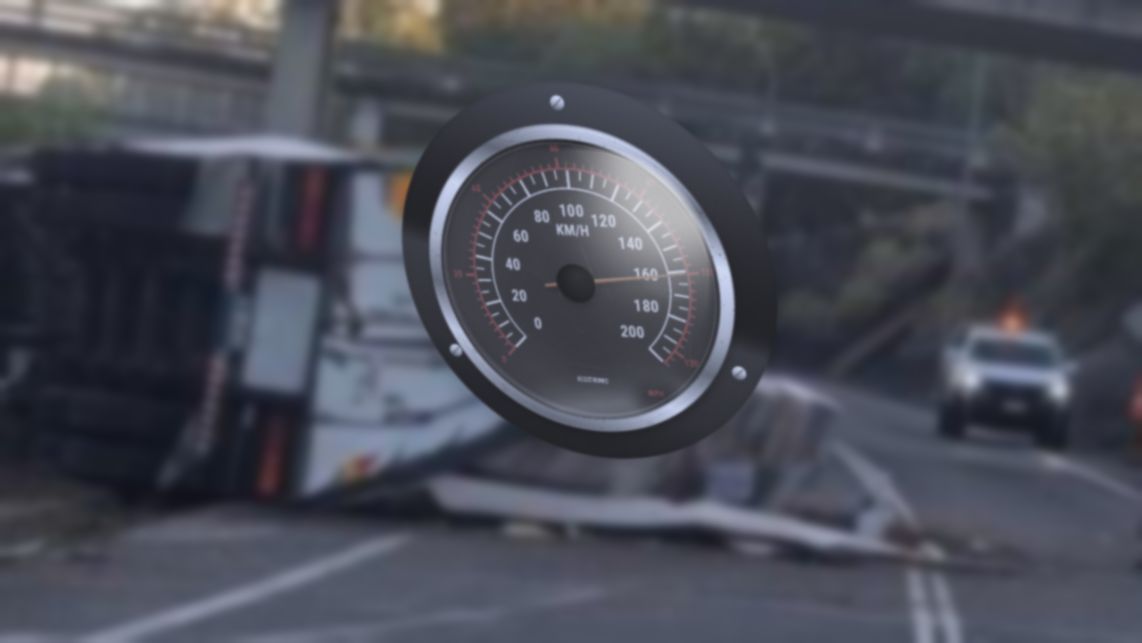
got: 160 km/h
